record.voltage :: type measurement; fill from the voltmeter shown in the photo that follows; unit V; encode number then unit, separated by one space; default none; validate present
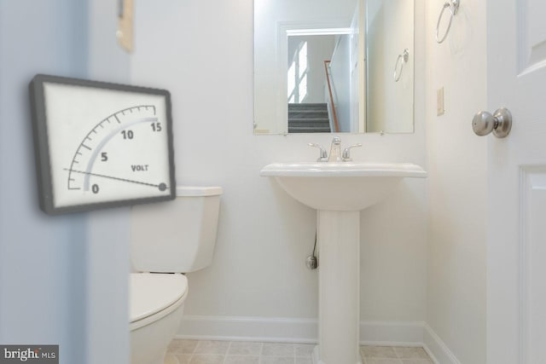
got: 2 V
